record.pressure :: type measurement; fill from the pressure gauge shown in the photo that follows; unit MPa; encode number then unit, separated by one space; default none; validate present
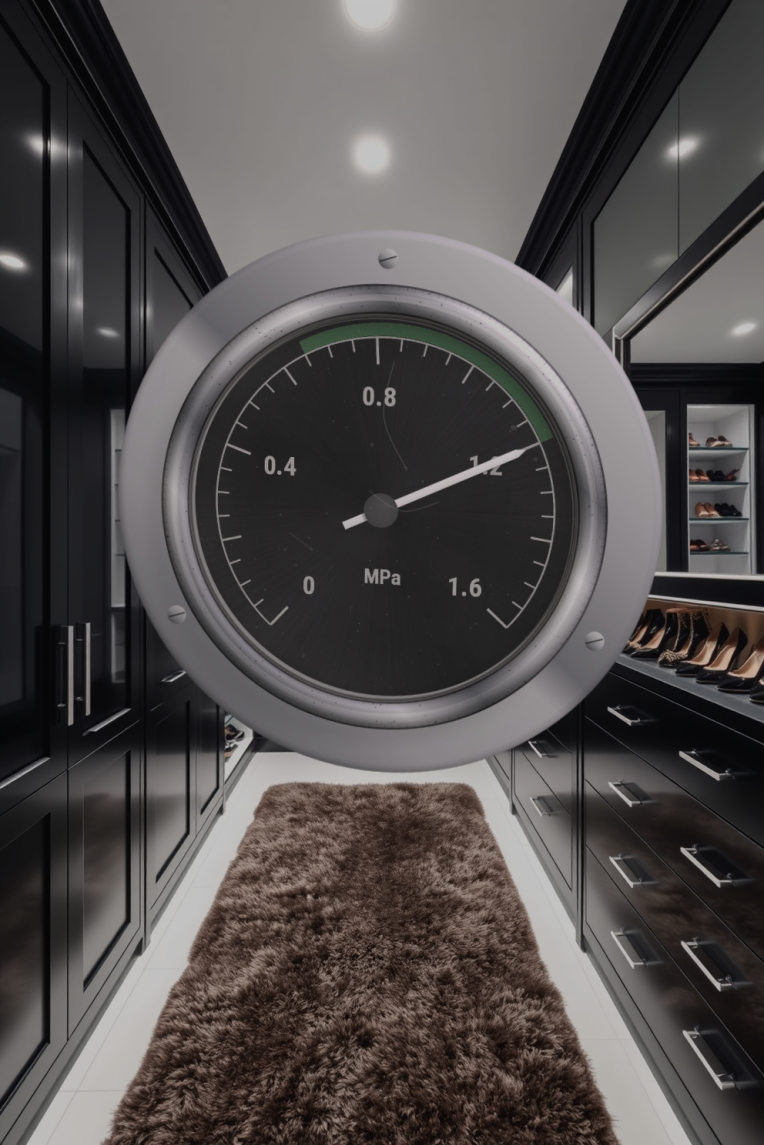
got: 1.2 MPa
